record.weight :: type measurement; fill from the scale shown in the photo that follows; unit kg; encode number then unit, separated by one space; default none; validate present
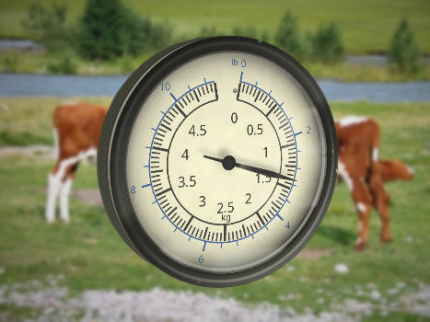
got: 1.4 kg
